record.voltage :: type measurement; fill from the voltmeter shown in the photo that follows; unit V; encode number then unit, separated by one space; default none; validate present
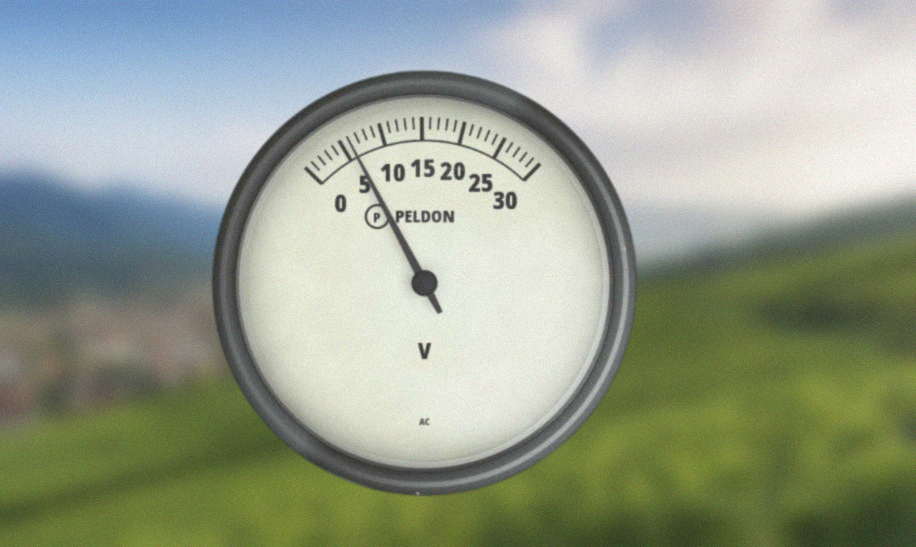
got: 6 V
